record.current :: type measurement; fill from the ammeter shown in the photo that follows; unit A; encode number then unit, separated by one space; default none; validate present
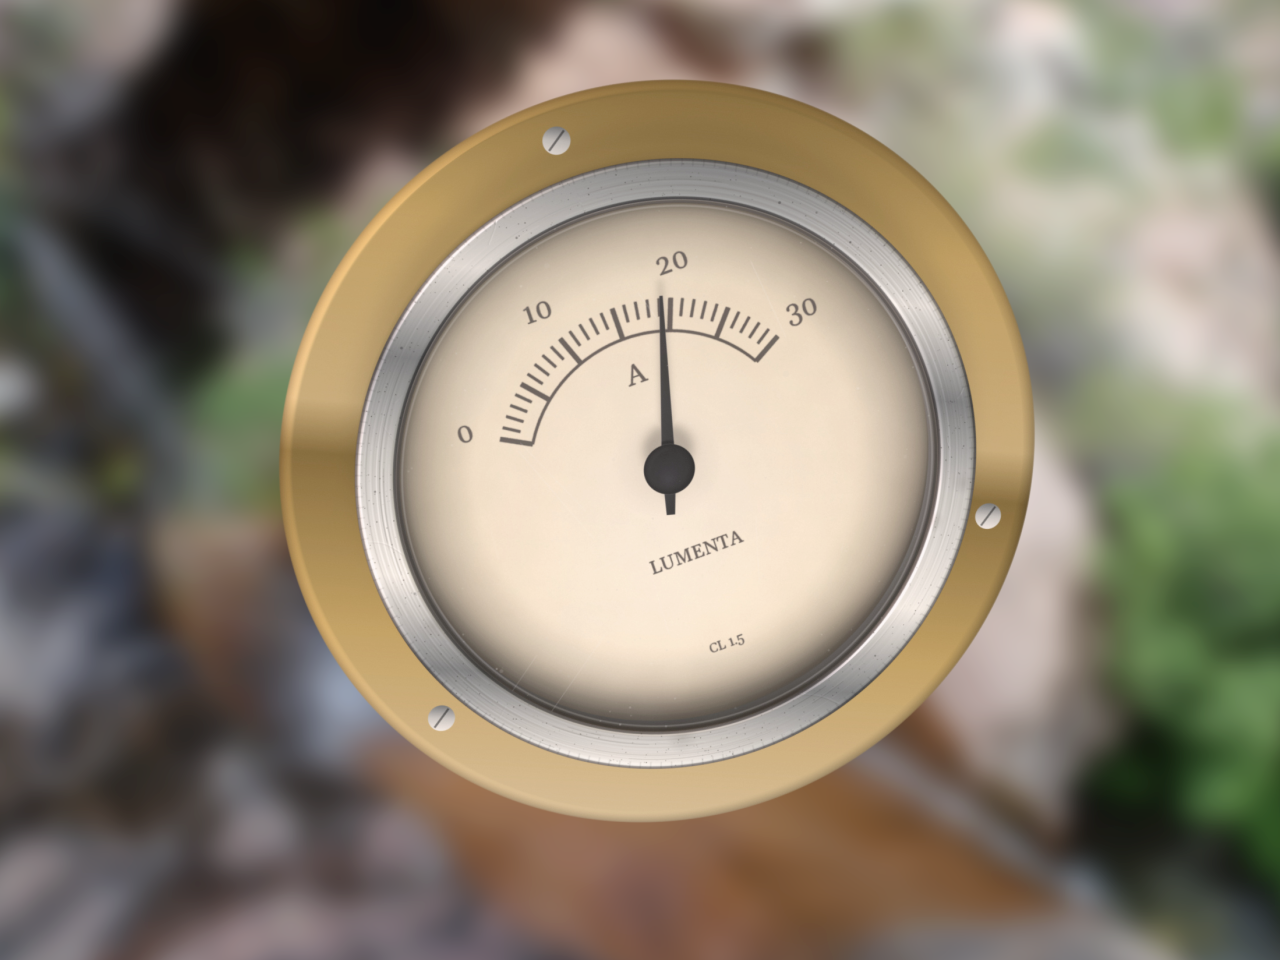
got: 19 A
